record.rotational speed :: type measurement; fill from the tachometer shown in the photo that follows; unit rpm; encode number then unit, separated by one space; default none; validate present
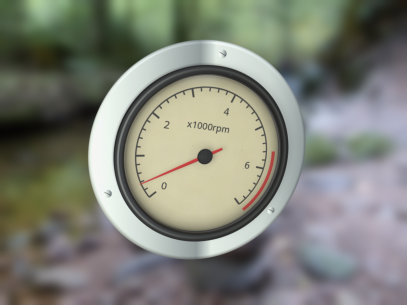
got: 400 rpm
